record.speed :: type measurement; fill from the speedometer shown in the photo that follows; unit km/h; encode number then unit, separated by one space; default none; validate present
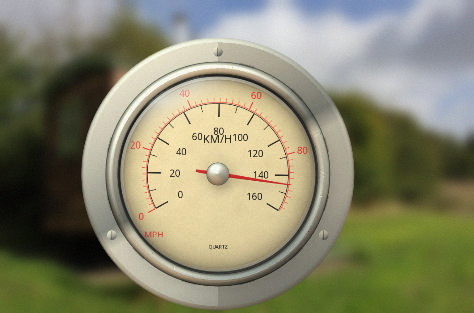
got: 145 km/h
